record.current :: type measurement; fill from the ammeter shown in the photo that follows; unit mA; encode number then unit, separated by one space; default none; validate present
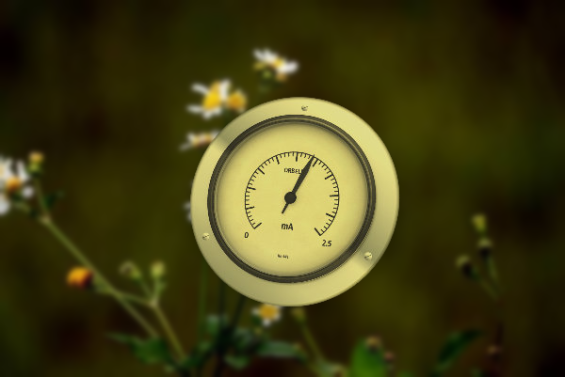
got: 1.45 mA
